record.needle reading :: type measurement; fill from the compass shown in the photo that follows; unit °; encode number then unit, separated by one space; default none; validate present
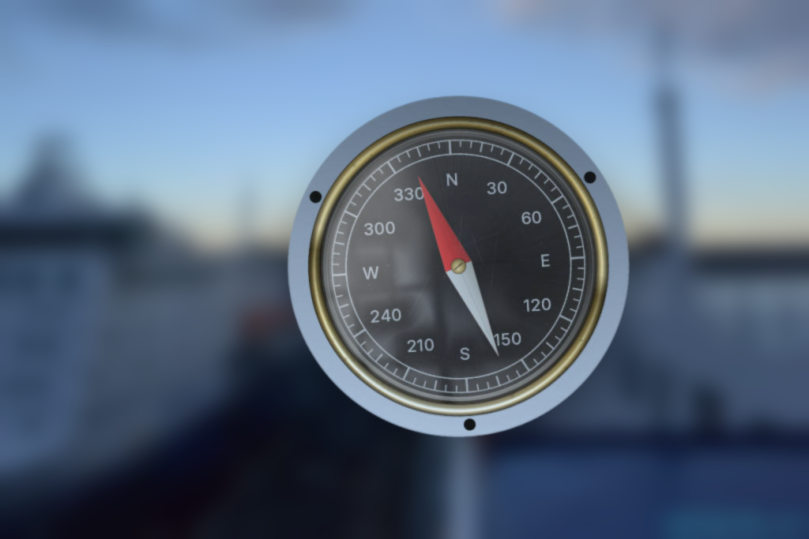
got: 340 °
